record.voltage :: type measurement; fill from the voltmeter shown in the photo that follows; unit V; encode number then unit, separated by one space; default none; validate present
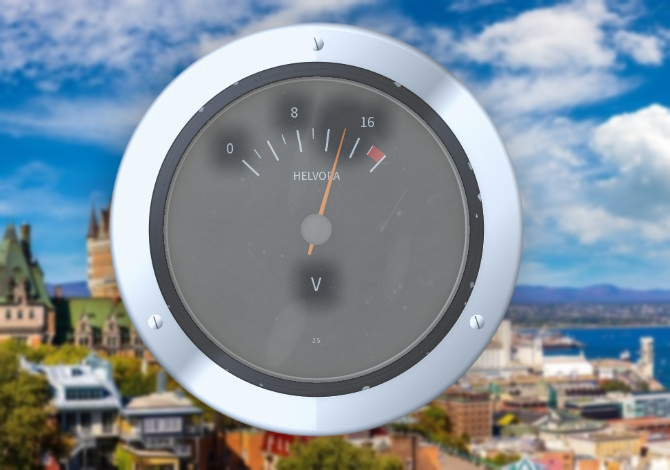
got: 14 V
